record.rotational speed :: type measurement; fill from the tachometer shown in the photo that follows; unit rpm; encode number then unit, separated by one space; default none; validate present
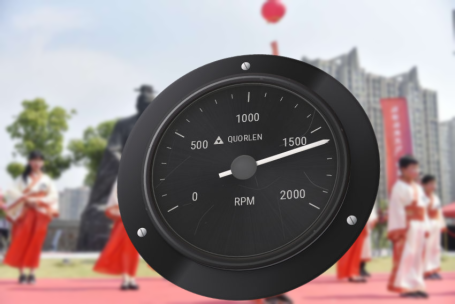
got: 1600 rpm
